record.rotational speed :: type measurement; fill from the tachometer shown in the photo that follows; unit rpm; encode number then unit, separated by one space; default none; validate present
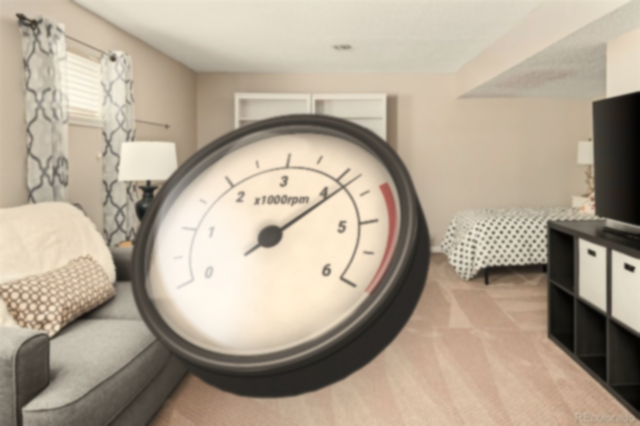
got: 4250 rpm
